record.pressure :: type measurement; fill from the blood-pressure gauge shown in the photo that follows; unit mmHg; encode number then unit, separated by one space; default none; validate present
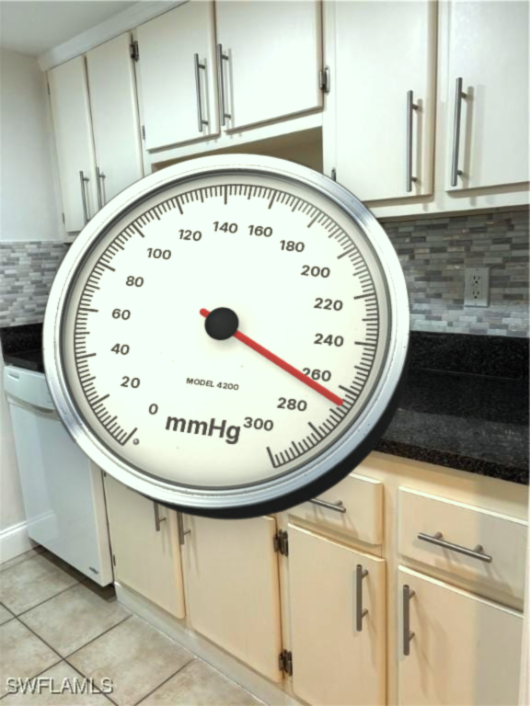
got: 266 mmHg
